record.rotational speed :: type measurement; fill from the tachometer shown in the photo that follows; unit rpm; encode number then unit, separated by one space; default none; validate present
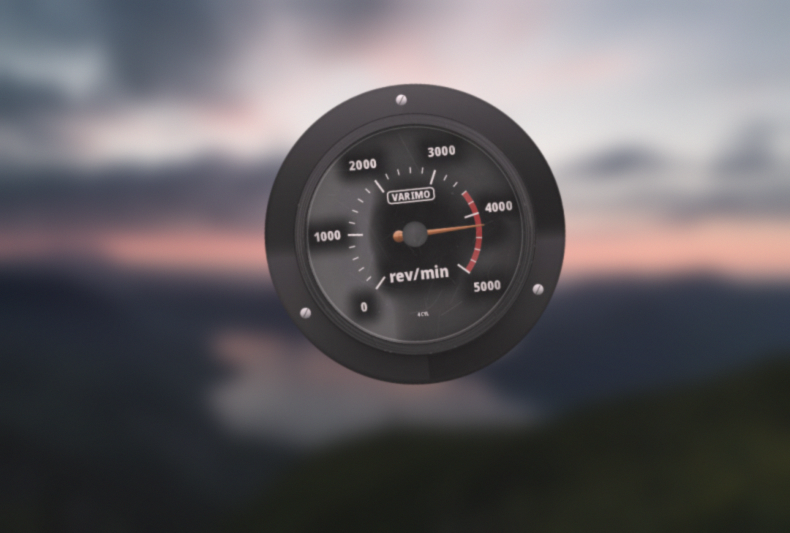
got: 4200 rpm
